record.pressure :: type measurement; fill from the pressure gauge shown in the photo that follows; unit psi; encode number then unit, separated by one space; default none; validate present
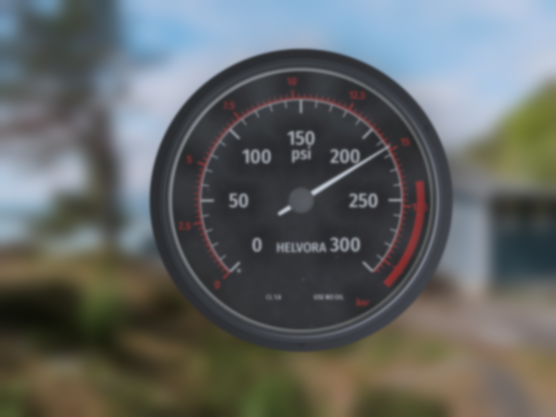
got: 215 psi
